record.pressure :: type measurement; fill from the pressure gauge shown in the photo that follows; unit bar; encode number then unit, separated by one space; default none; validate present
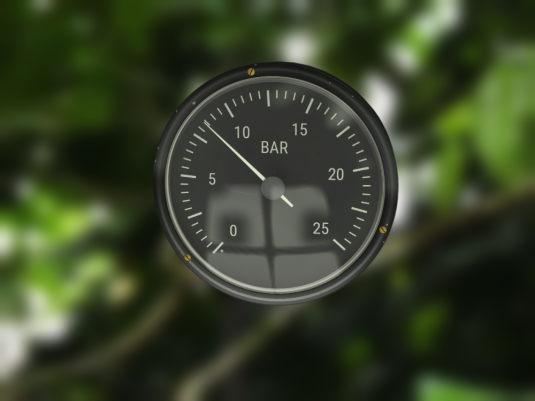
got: 8.5 bar
